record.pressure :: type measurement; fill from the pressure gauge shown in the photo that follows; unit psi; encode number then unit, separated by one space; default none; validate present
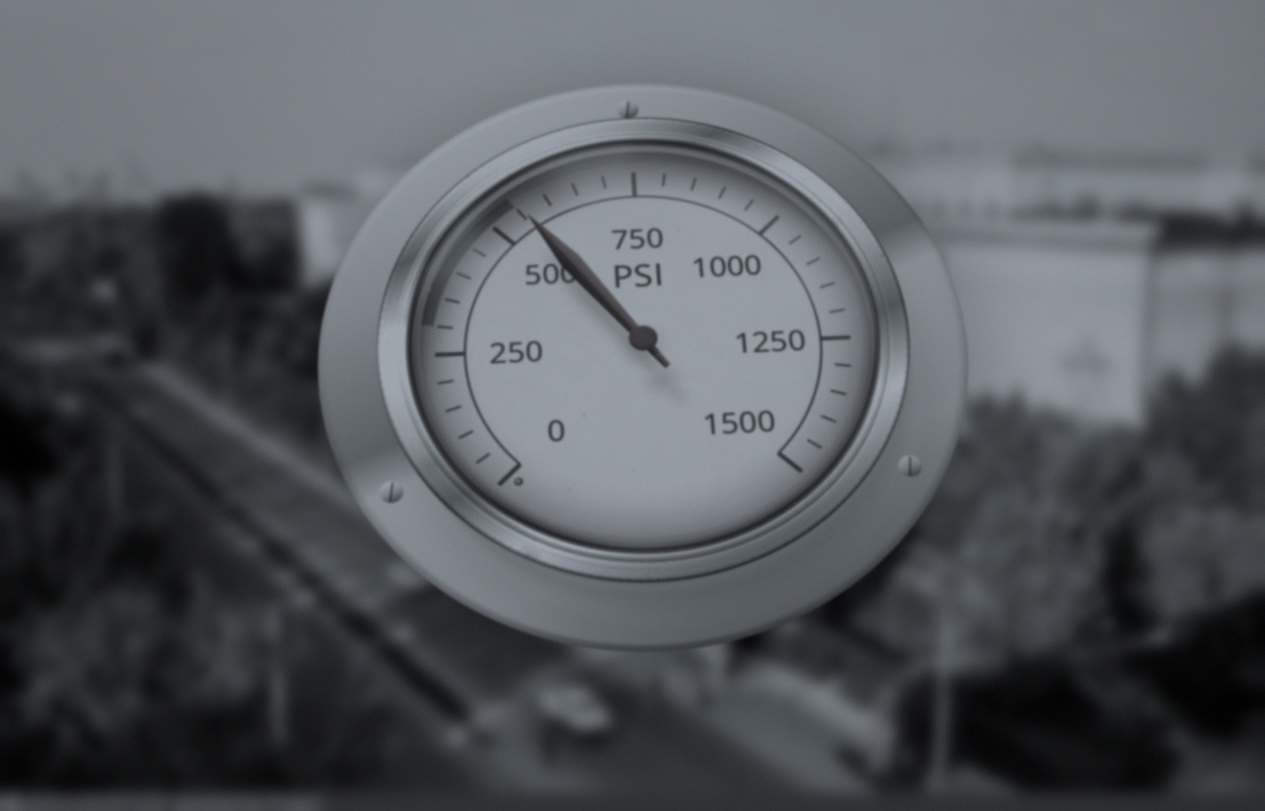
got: 550 psi
